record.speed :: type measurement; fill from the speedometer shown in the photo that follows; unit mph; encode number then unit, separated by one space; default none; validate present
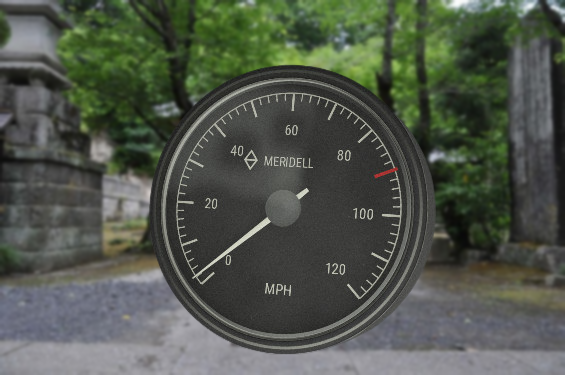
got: 2 mph
